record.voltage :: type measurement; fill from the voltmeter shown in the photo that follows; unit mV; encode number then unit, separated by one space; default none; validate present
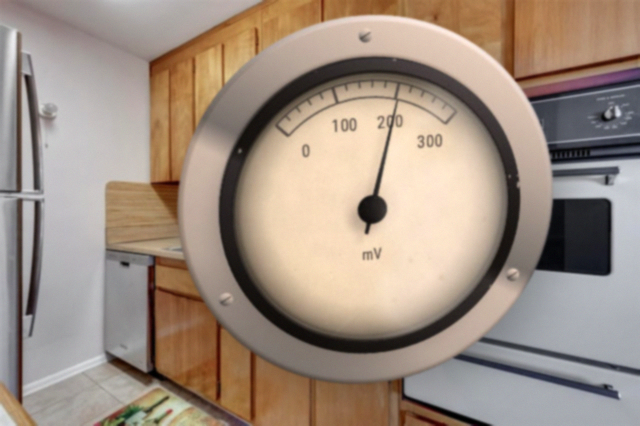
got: 200 mV
